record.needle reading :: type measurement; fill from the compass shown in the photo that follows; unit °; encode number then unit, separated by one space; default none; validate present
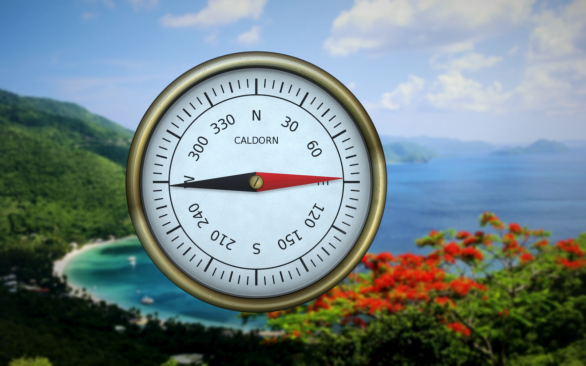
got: 87.5 °
